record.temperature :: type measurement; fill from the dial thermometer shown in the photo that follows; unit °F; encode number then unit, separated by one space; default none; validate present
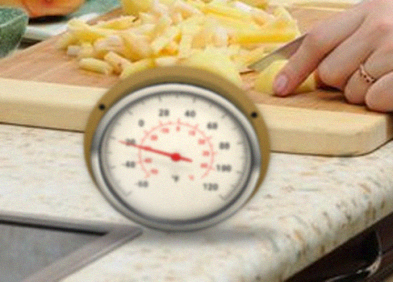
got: -20 °F
